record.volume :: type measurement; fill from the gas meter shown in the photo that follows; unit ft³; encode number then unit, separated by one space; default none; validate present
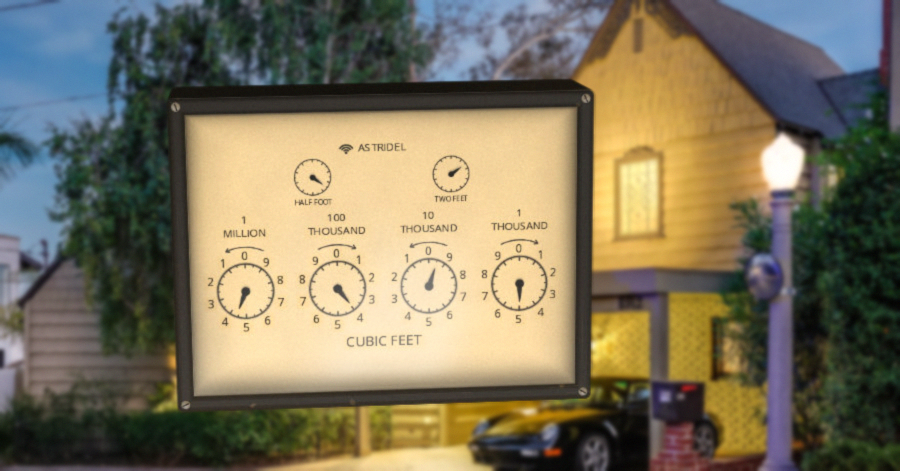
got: 439500 ft³
